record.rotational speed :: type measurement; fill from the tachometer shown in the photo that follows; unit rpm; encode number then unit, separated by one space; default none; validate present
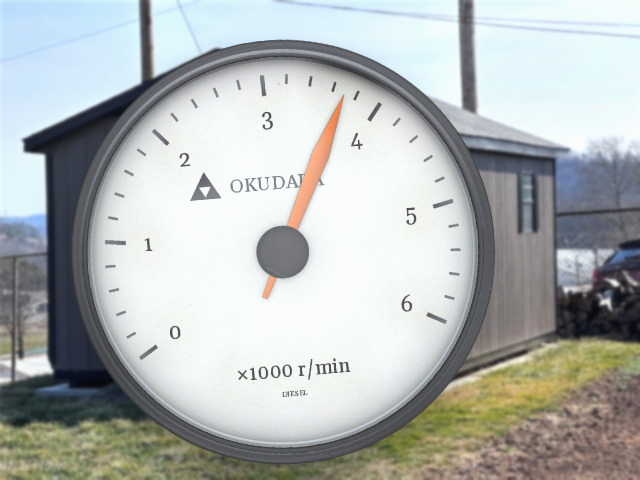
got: 3700 rpm
